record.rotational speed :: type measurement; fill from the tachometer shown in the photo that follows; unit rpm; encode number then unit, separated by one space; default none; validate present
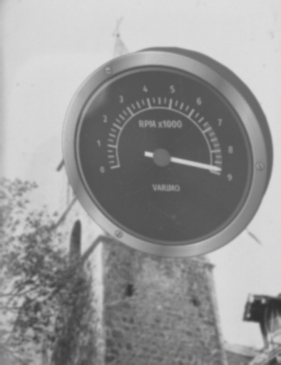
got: 8750 rpm
